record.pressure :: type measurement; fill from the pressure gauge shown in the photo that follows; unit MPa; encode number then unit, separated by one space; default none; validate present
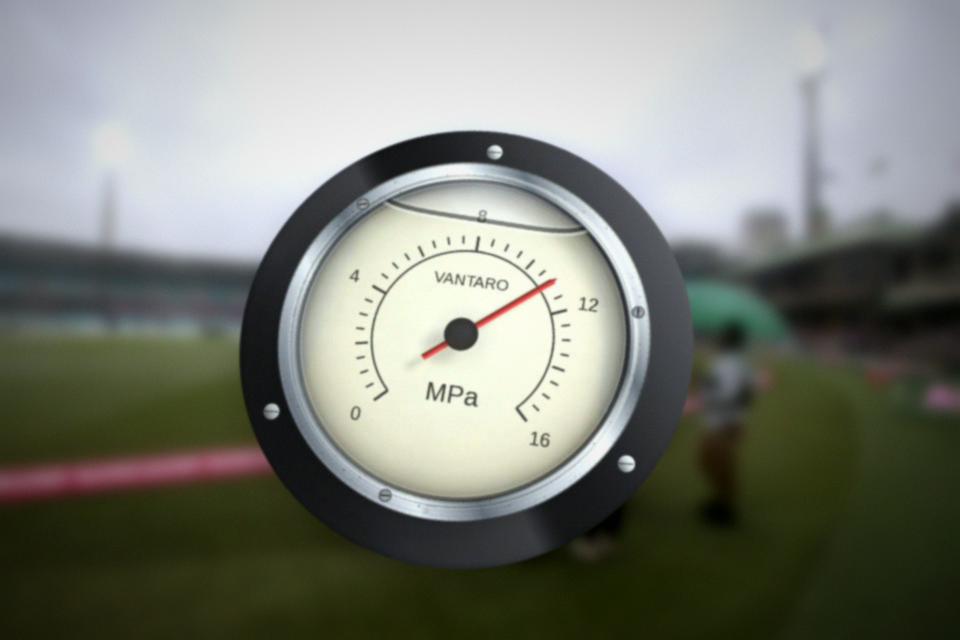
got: 11 MPa
